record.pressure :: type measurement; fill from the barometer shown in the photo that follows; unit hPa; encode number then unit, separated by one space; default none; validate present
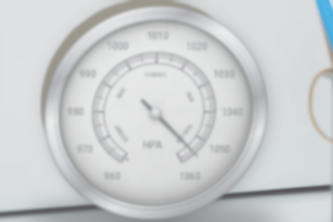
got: 1055 hPa
